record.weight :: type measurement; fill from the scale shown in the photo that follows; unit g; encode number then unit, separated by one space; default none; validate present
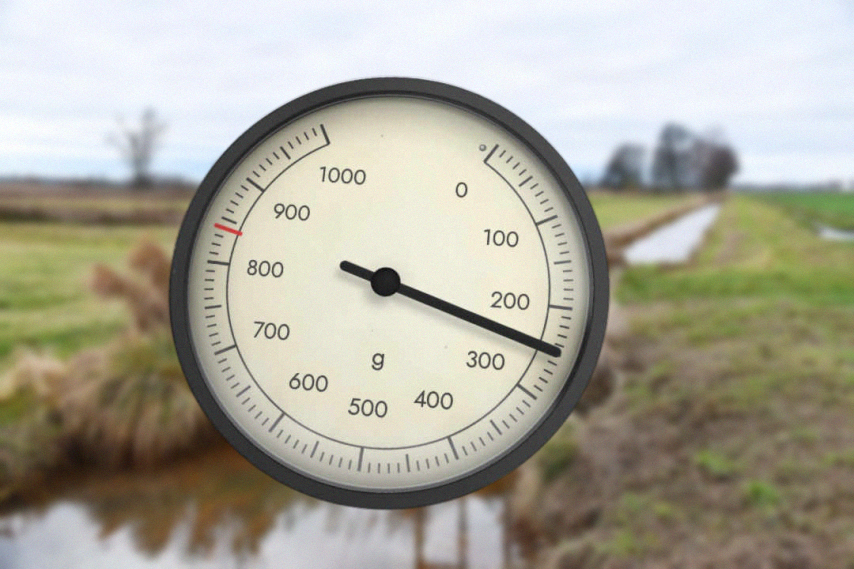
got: 250 g
